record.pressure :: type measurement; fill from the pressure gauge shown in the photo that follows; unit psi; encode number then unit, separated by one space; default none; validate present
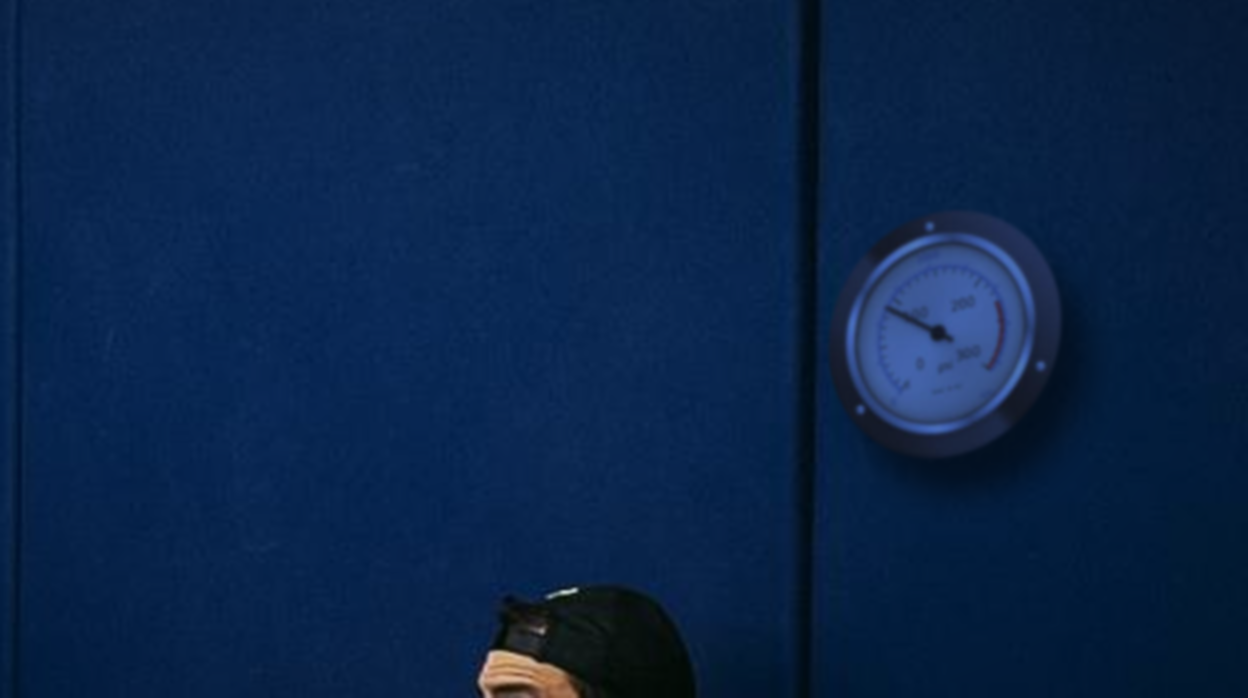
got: 90 psi
